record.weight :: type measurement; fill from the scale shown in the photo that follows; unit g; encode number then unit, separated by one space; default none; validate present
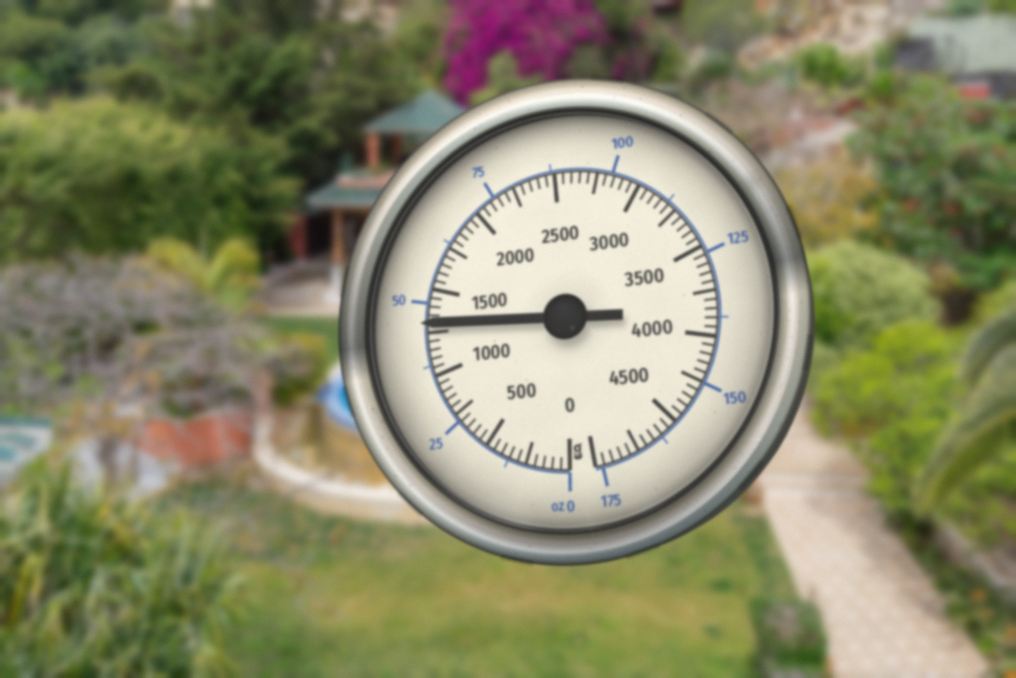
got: 1300 g
